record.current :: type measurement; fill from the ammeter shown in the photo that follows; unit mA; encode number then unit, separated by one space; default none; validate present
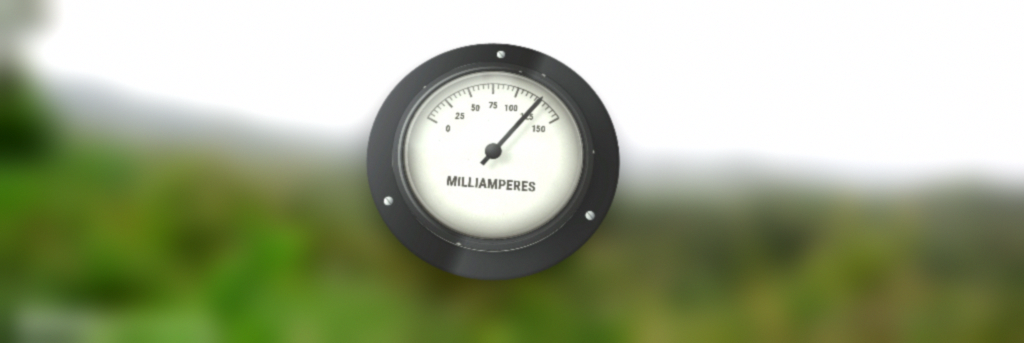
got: 125 mA
